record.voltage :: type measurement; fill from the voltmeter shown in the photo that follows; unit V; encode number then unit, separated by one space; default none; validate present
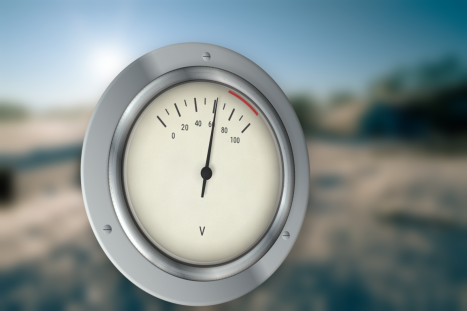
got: 60 V
